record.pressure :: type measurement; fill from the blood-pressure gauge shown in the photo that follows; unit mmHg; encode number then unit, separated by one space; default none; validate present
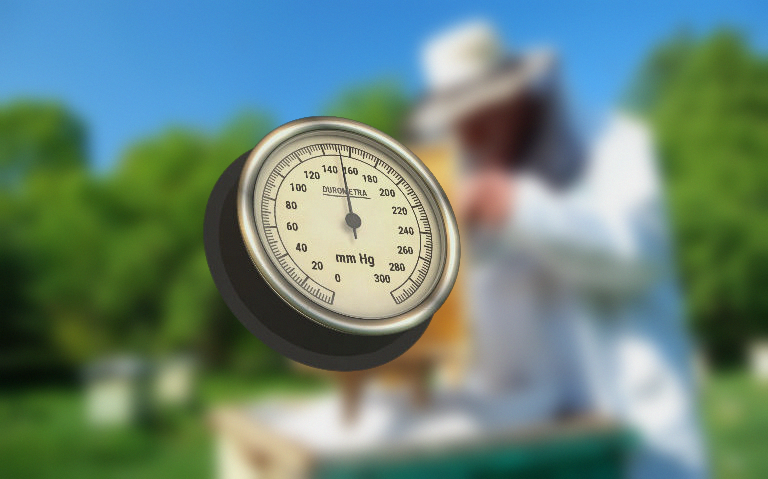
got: 150 mmHg
